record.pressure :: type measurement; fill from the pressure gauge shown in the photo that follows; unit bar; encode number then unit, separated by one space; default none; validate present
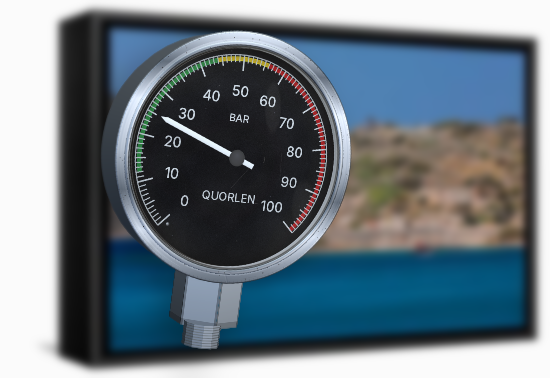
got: 25 bar
